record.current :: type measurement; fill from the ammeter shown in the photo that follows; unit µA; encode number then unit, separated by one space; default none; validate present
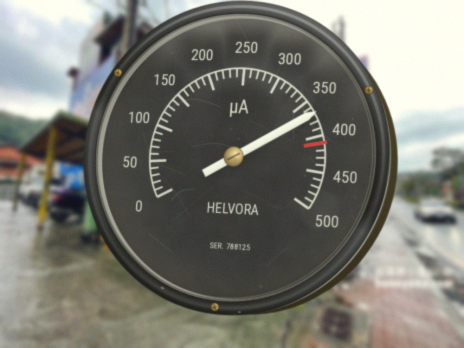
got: 370 µA
